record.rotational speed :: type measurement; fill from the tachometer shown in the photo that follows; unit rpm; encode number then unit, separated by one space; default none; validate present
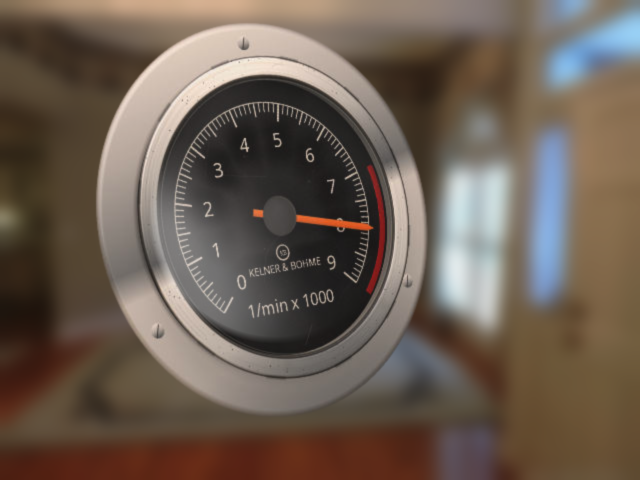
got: 8000 rpm
